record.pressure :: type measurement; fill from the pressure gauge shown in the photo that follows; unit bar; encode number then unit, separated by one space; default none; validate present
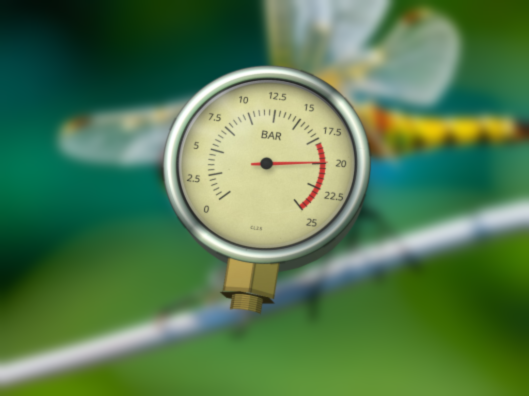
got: 20 bar
